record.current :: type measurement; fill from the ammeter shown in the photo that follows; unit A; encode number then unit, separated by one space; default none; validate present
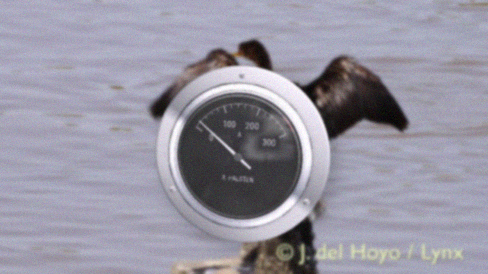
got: 20 A
